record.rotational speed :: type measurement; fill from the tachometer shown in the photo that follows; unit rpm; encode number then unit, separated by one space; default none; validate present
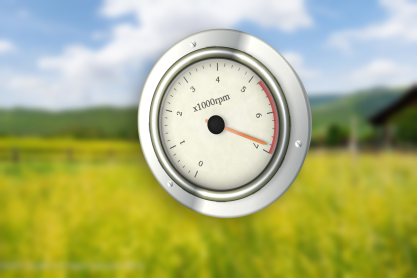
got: 6800 rpm
